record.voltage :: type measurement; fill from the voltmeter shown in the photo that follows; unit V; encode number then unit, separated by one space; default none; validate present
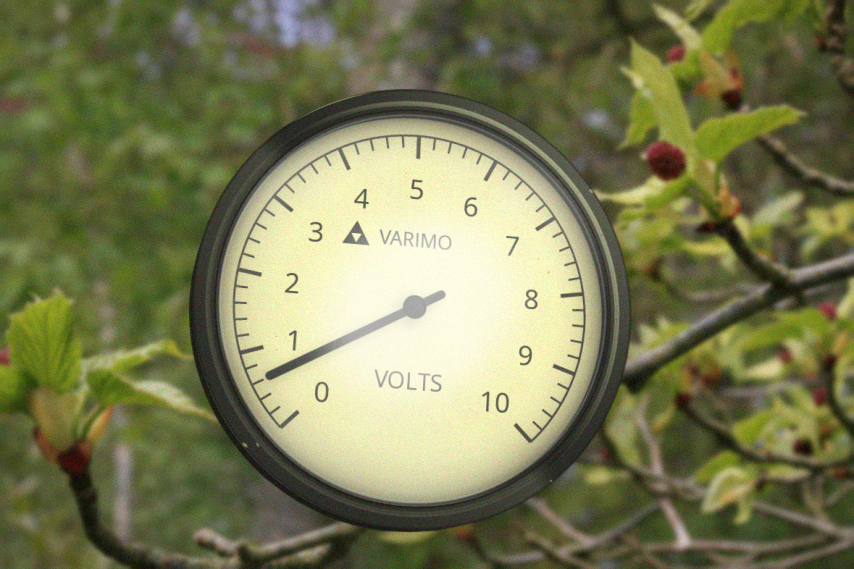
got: 0.6 V
